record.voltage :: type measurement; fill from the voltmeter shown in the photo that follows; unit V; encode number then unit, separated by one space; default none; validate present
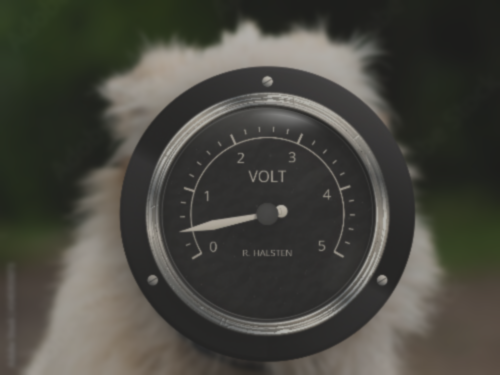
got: 0.4 V
